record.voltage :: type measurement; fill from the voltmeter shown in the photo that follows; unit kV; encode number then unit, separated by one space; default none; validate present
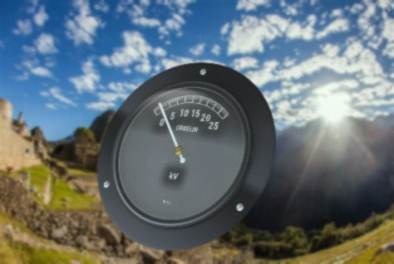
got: 2.5 kV
